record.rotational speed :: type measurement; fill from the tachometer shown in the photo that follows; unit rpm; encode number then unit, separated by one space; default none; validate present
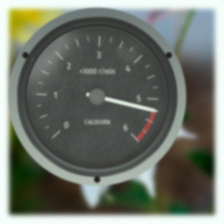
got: 5250 rpm
